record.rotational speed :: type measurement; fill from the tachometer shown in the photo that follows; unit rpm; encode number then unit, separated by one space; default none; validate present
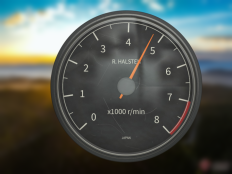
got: 4750 rpm
